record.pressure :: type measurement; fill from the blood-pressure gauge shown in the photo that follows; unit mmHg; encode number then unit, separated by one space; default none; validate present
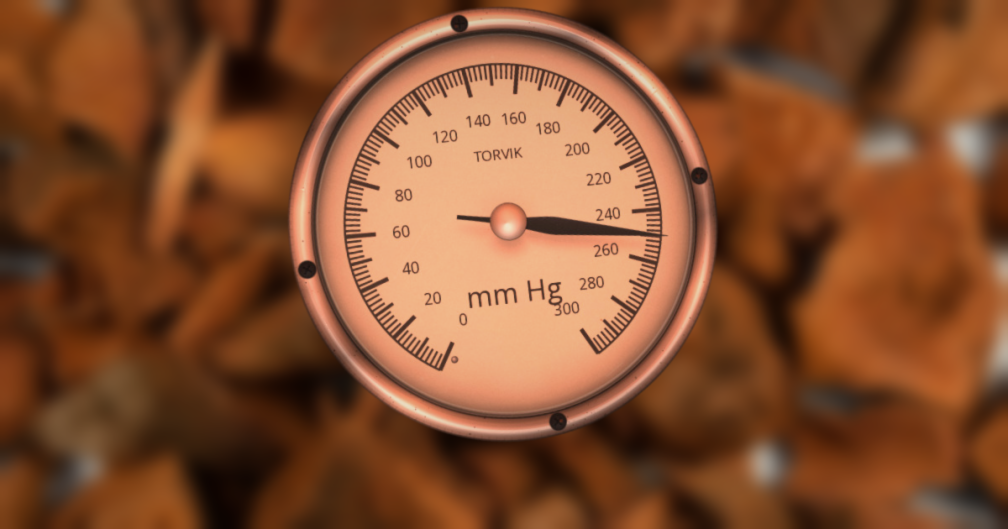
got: 250 mmHg
